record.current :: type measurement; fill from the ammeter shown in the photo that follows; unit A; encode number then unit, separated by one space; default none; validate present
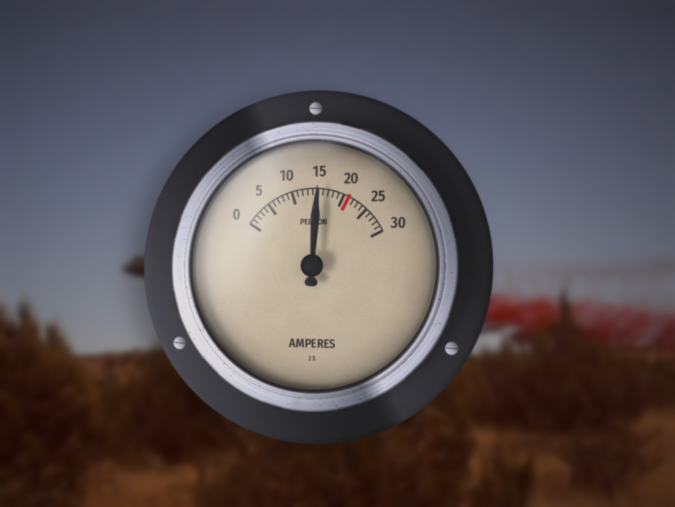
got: 15 A
